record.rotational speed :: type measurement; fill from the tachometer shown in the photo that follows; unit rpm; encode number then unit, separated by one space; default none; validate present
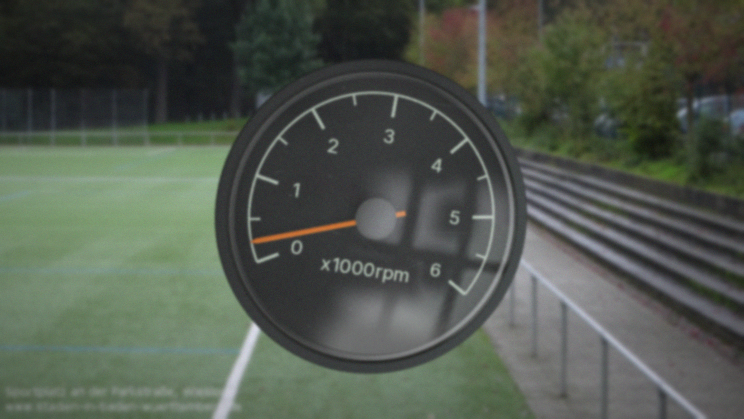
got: 250 rpm
